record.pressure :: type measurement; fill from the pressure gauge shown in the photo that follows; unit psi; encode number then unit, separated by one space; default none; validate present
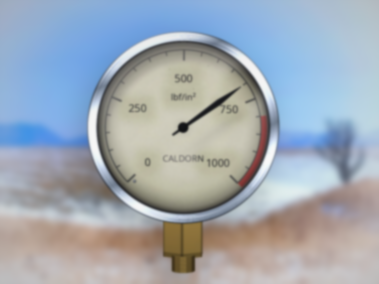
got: 700 psi
